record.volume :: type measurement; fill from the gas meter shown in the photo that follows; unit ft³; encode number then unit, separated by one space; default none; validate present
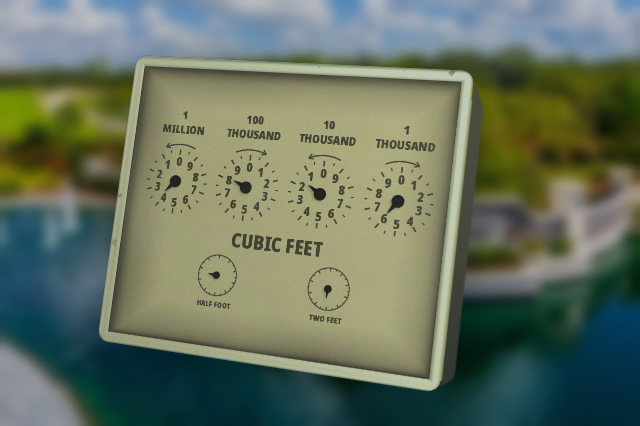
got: 381600 ft³
